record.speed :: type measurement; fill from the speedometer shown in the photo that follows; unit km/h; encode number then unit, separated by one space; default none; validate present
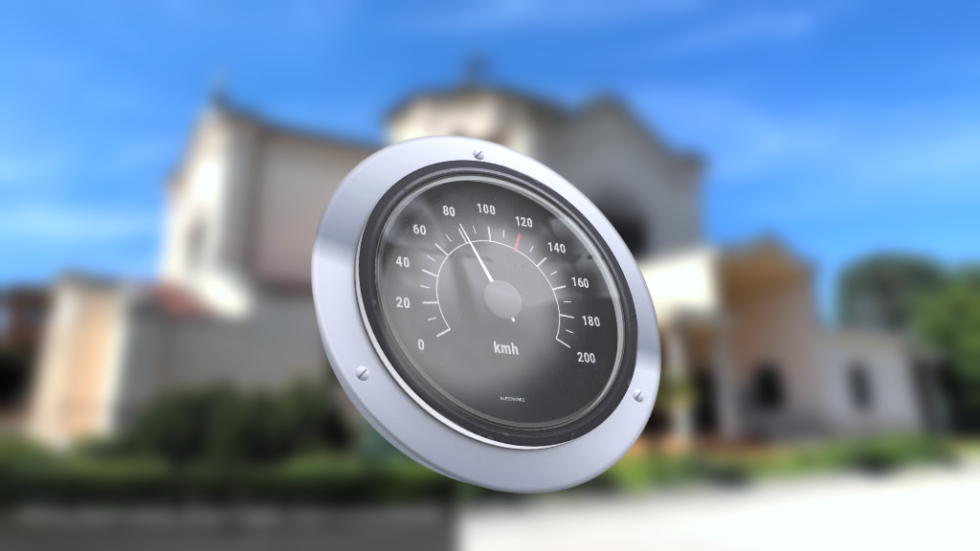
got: 80 km/h
